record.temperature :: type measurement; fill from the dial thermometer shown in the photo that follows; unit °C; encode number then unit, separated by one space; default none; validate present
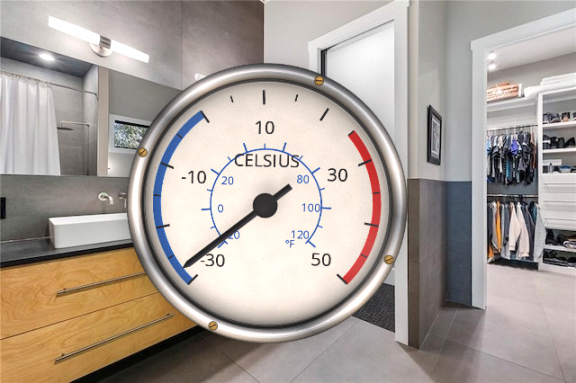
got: -27.5 °C
